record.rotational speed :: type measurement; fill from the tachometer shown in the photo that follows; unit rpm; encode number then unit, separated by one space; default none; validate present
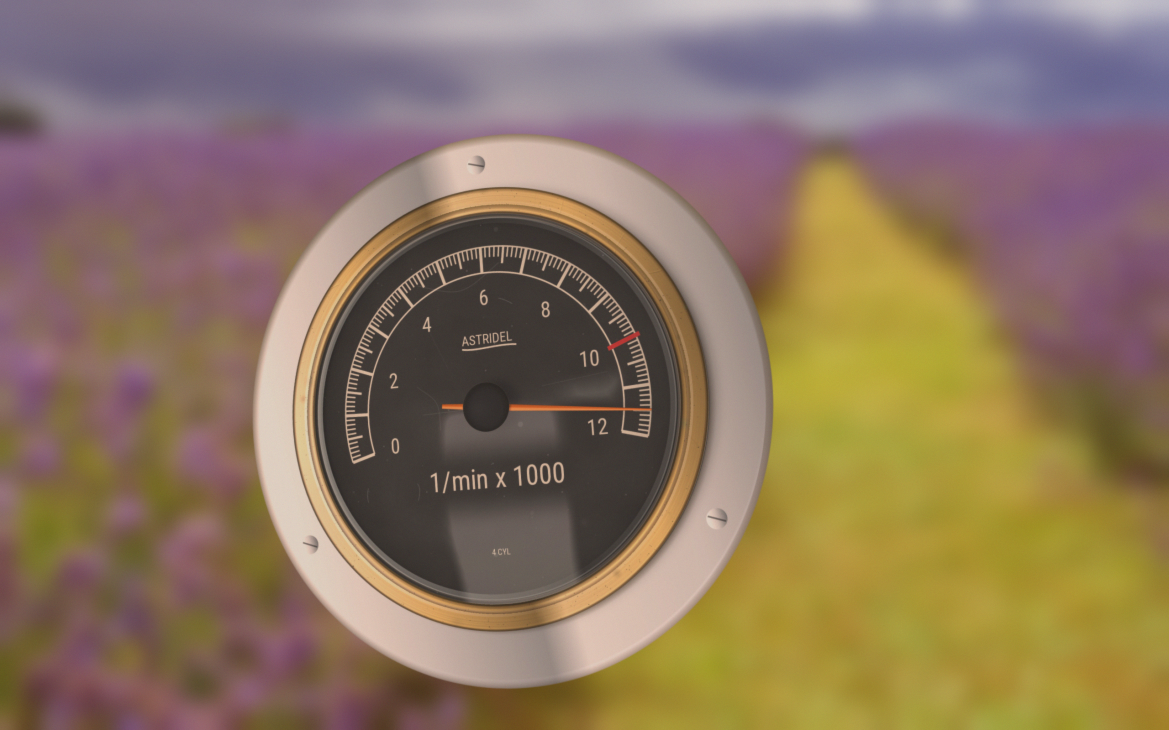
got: 11500 rpm
